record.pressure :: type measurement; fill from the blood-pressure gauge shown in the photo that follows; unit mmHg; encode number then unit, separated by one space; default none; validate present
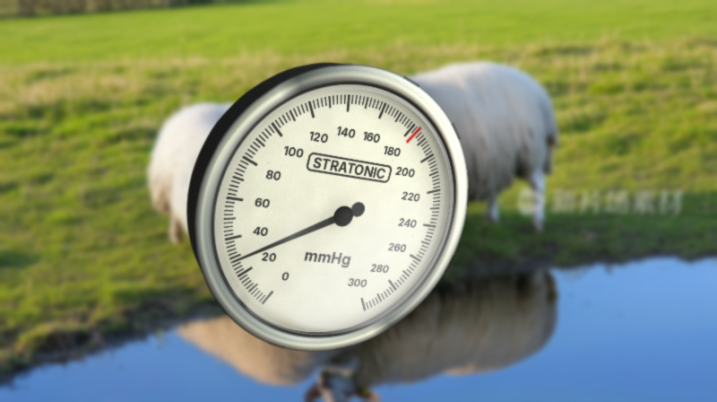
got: 30 mmHg
